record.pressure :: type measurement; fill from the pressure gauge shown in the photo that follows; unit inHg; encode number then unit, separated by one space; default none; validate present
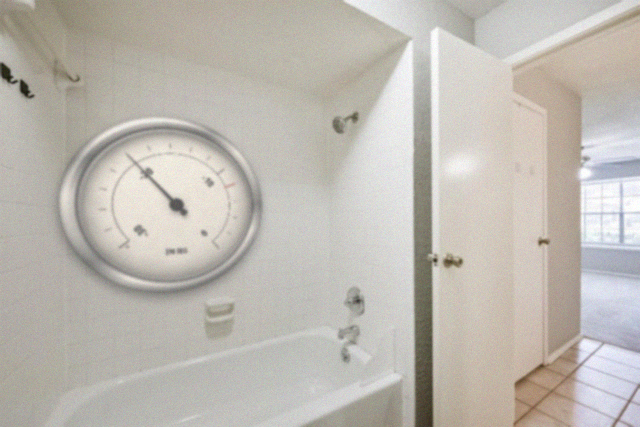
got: -20 inHg
